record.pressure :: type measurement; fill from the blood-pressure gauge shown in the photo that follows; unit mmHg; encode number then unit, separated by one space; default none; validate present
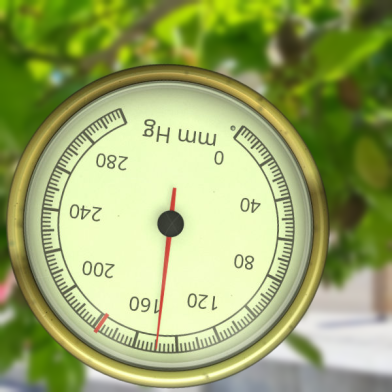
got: 150 mmHg
